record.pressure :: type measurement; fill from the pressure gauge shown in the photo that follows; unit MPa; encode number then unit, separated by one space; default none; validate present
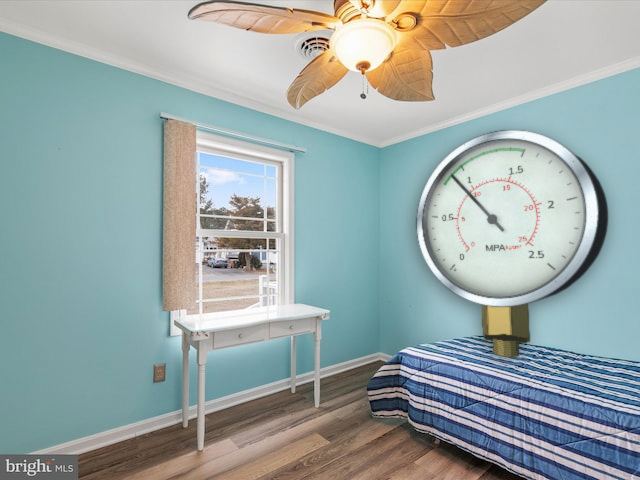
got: 0.9 MPa
